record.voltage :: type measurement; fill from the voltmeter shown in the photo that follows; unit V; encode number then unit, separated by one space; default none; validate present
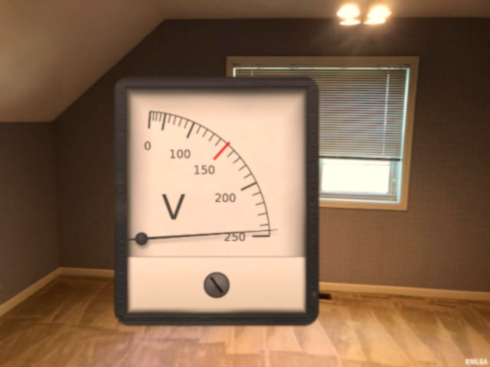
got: 245 V
